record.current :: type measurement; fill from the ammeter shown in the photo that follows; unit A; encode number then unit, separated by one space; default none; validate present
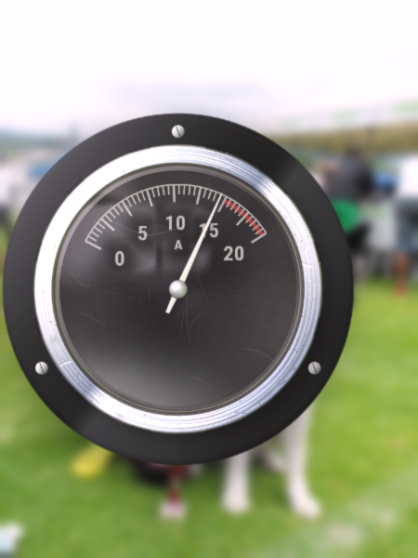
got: 14.5 A
